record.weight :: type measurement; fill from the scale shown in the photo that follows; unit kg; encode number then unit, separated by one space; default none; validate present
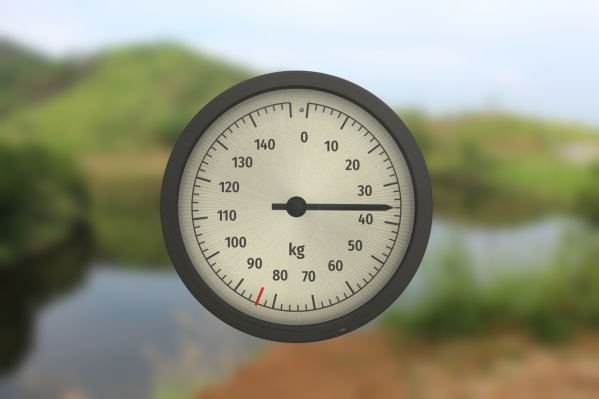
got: 36 kg
